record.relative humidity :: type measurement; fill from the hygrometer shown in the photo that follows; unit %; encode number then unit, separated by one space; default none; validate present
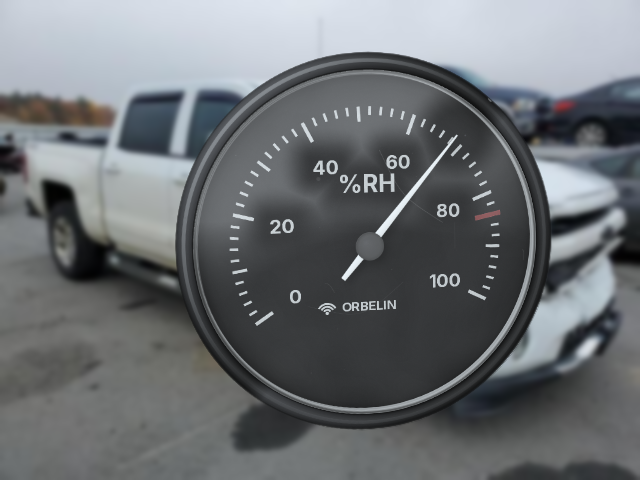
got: 68 %
